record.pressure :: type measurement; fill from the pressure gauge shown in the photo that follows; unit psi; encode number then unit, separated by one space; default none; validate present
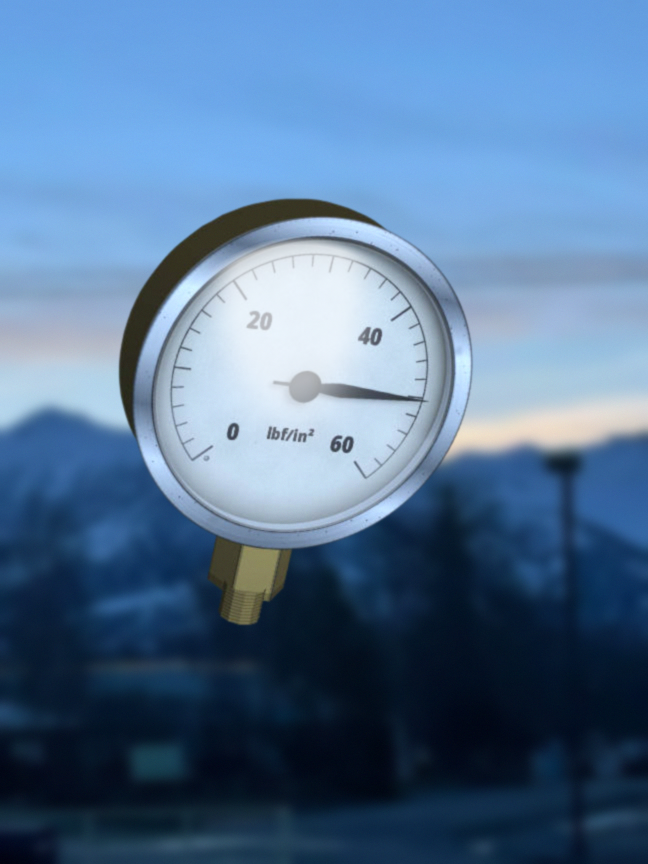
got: 50 psi
